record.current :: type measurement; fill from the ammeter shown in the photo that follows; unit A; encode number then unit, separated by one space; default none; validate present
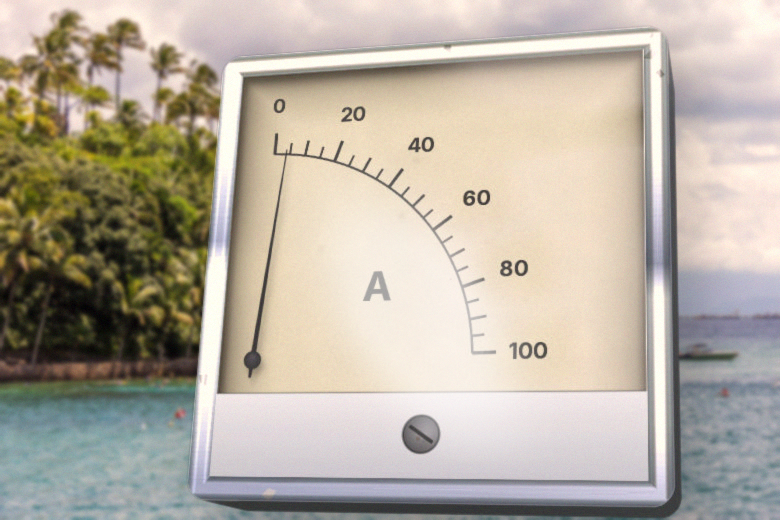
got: 5 A
